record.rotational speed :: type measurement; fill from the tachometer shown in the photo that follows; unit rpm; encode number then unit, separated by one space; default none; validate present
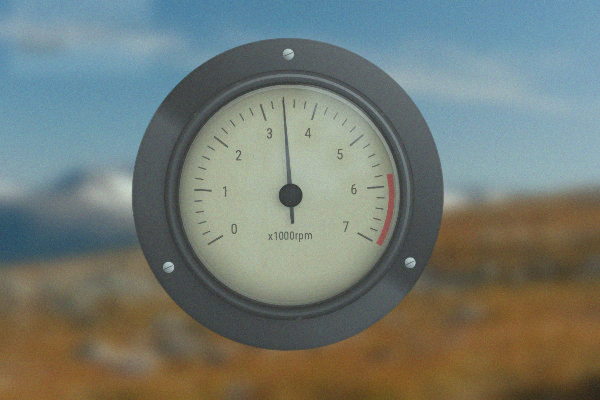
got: 3400 rpm
